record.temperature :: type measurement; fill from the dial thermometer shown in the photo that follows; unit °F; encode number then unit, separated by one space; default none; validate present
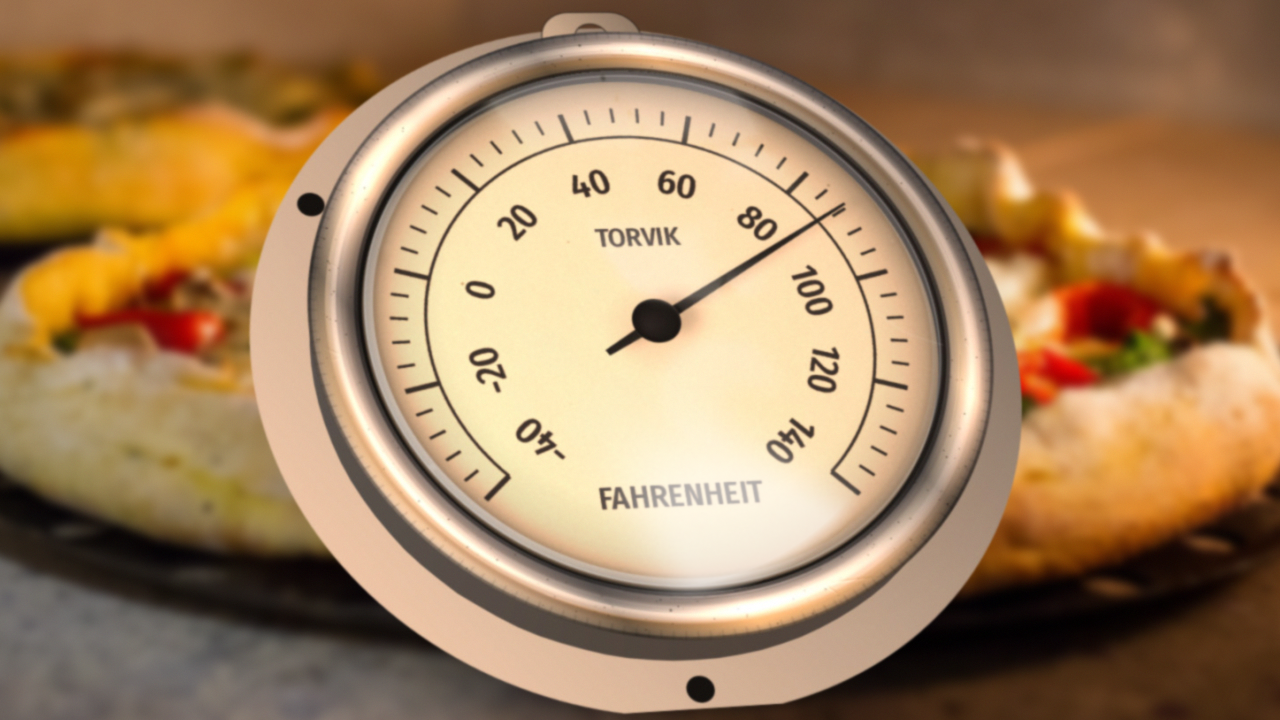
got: 88 °F
